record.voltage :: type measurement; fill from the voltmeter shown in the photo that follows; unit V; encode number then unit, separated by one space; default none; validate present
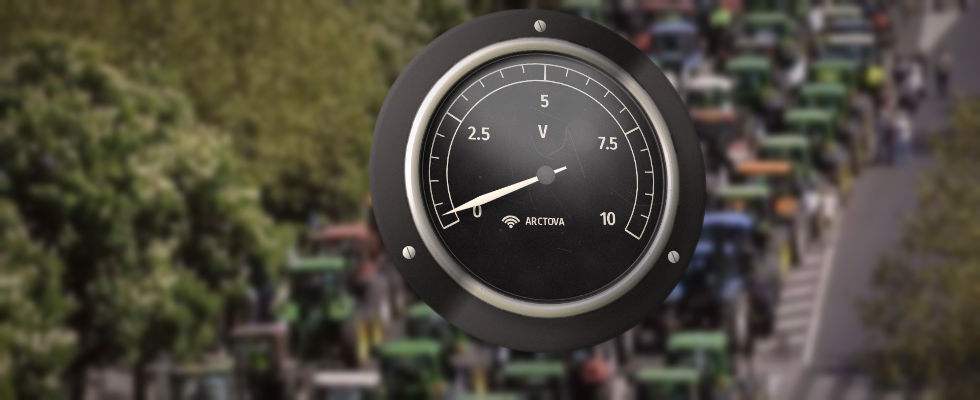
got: 0.25 V
